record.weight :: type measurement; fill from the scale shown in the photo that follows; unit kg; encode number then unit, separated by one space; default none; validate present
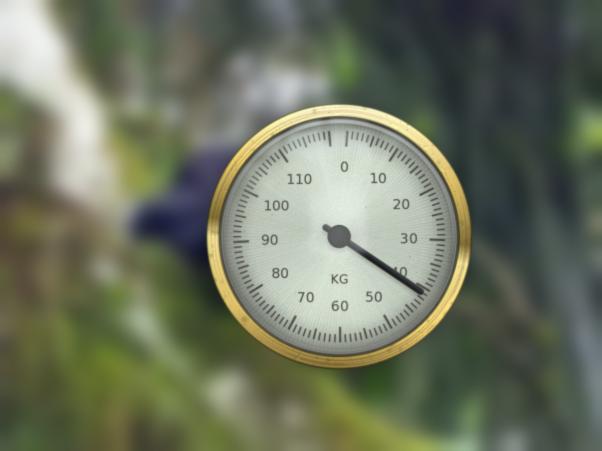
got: 41 kg
